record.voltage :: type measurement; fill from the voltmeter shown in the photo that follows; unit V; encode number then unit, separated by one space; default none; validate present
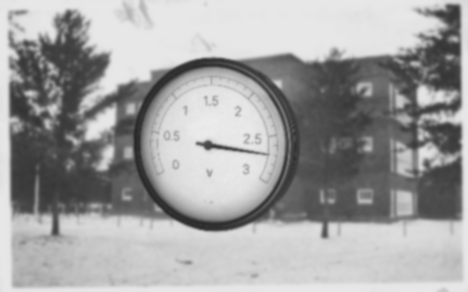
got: 2.7 V
